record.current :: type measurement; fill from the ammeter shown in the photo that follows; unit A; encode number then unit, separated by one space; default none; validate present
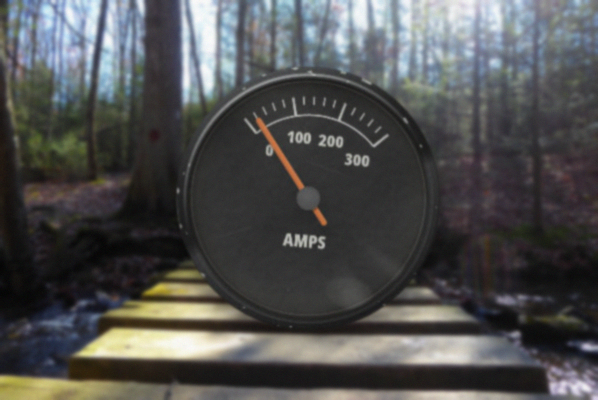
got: 20 A
